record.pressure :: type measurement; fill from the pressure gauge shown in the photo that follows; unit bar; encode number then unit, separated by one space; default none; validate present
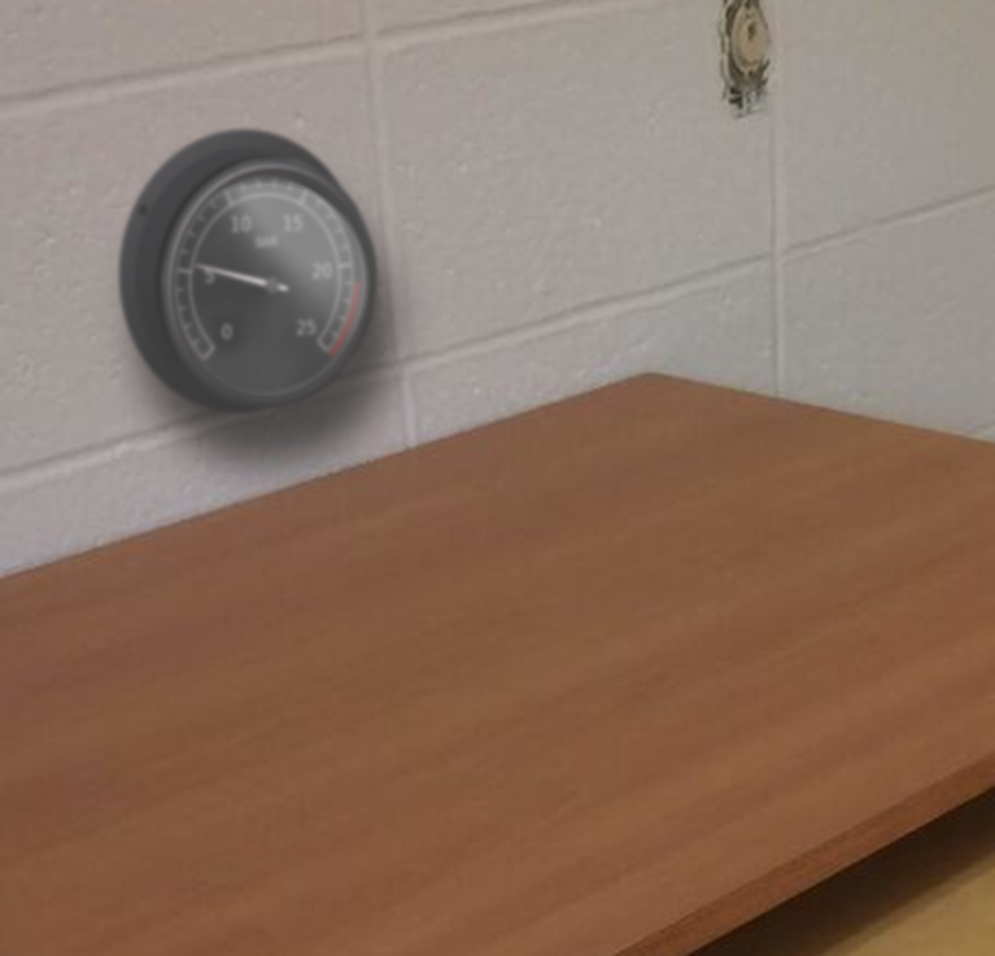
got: 5.5 bar
